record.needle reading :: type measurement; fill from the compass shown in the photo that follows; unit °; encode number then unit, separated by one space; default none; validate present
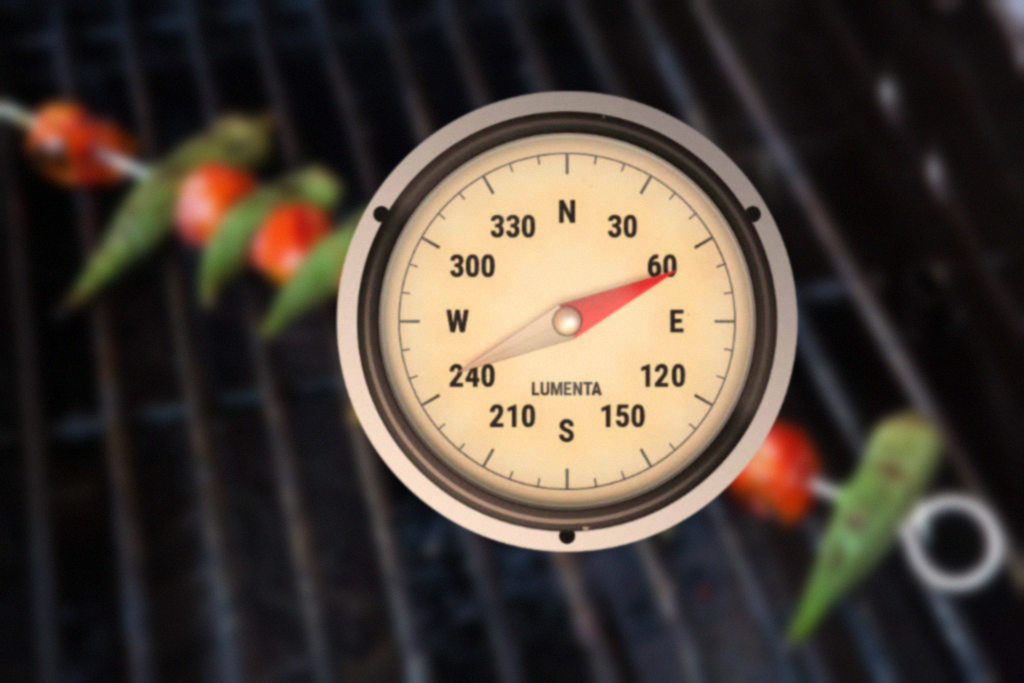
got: 65 °
